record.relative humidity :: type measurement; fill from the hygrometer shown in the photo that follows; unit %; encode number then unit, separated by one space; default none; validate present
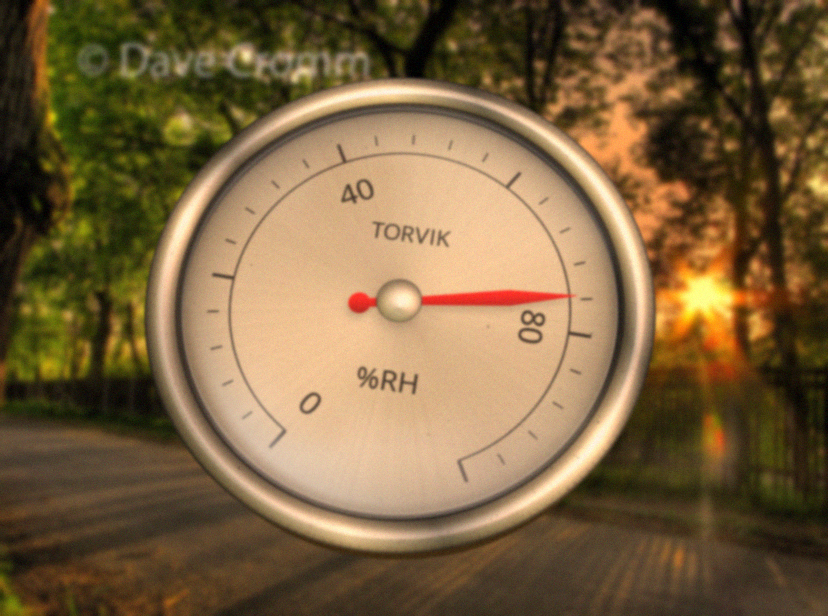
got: 76 %
